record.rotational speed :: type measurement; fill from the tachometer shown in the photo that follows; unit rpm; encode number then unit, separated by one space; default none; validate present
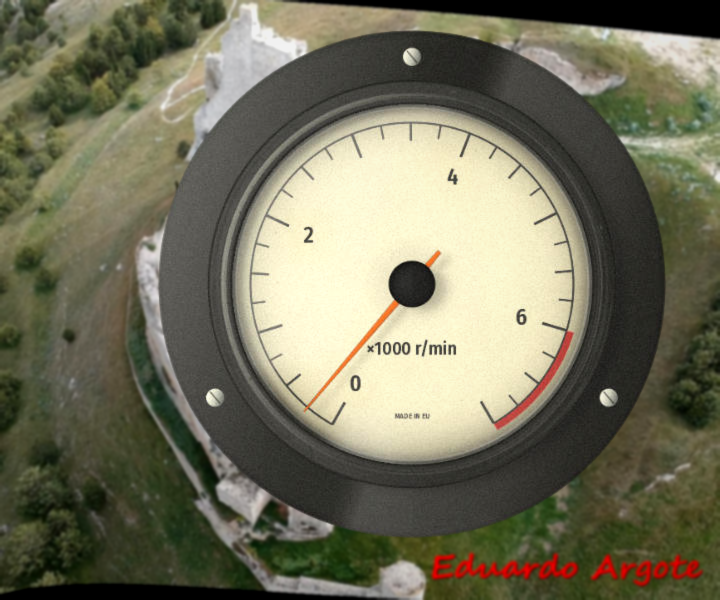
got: 250 rpm
